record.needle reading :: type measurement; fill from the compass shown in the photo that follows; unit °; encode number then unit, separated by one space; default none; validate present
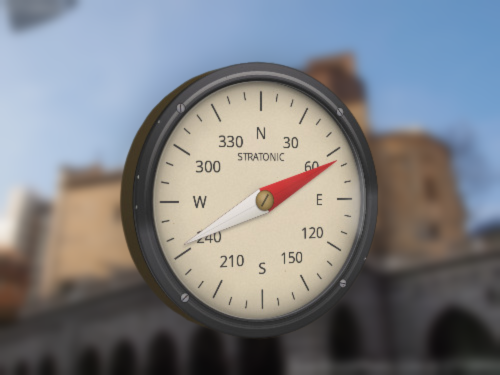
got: 65 °
